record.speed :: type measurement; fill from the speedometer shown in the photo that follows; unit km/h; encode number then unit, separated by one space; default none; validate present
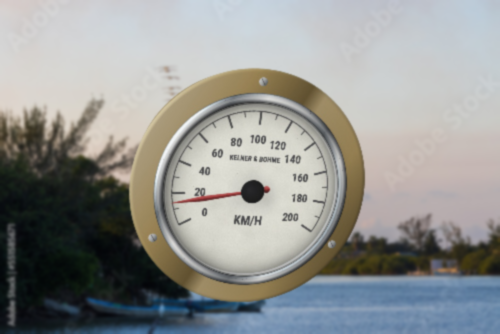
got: 15 km/h
